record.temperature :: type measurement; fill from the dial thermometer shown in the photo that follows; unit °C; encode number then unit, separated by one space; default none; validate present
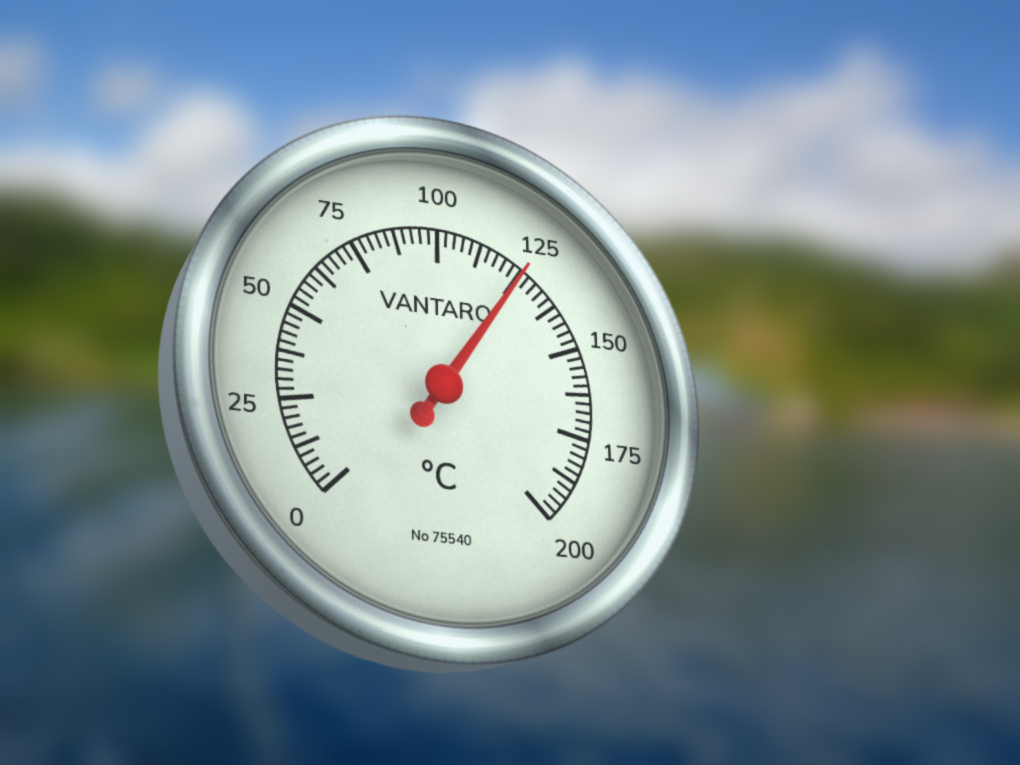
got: 125 °C
